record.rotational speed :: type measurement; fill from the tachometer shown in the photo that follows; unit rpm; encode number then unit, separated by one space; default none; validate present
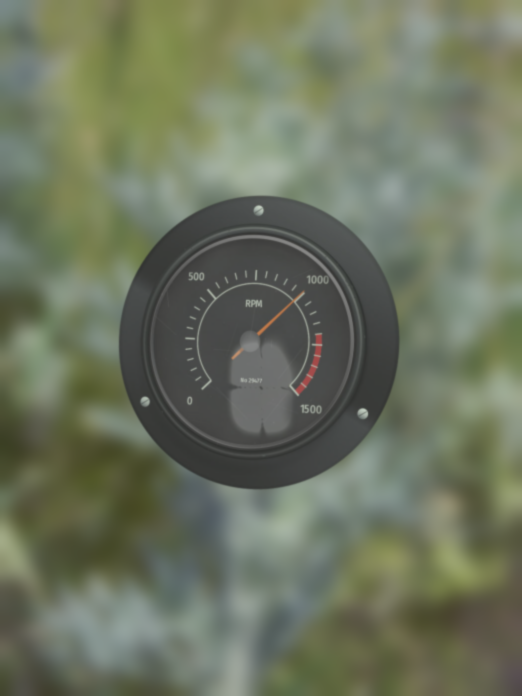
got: 1000 rpm
